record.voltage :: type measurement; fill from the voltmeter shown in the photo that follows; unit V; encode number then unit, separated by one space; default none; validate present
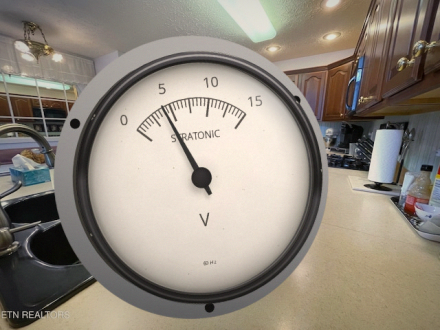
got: 4 V
